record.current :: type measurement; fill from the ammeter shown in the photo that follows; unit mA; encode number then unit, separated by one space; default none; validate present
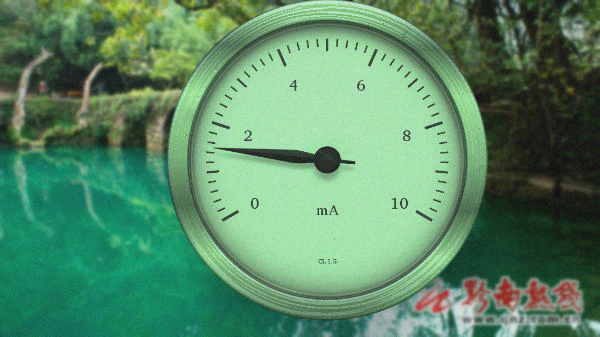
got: 1.5 mA
